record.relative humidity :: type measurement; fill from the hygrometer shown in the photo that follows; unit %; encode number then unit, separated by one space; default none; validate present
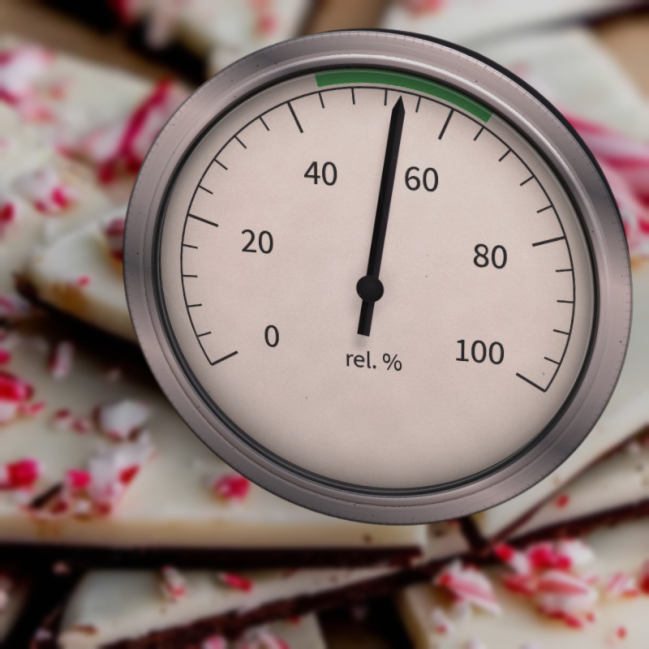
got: 54 %
